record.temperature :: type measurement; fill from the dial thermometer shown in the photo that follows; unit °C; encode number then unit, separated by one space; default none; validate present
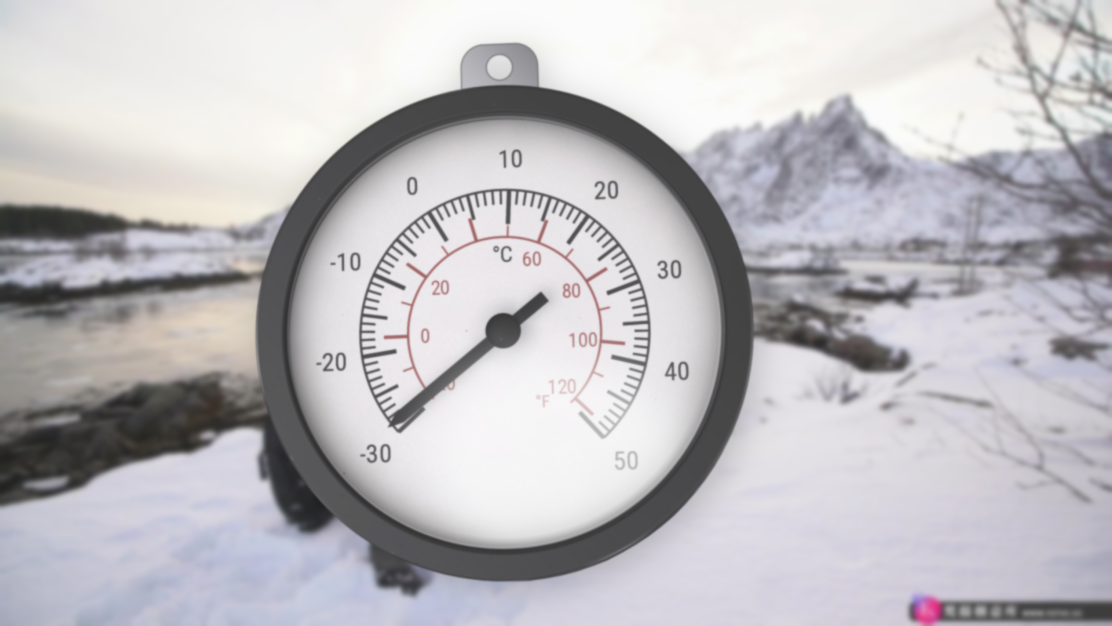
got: -29 °C
